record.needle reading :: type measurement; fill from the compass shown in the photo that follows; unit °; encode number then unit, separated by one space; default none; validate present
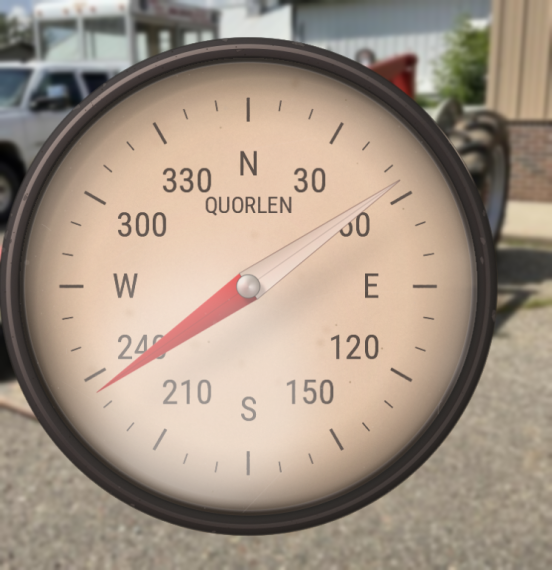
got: 235 °
